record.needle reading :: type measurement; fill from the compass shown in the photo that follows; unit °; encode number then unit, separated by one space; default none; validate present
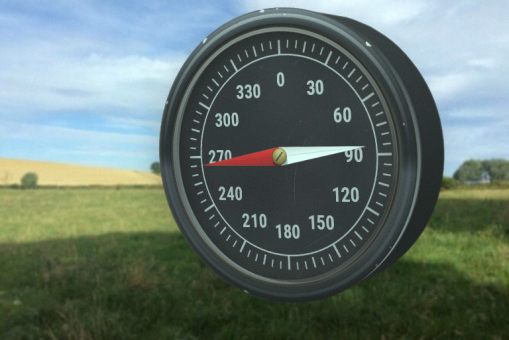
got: 265 °
